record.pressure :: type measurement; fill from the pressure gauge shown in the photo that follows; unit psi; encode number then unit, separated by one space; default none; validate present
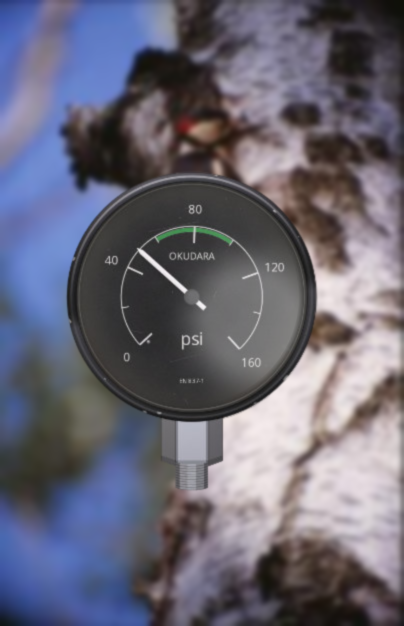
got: 50 psi
